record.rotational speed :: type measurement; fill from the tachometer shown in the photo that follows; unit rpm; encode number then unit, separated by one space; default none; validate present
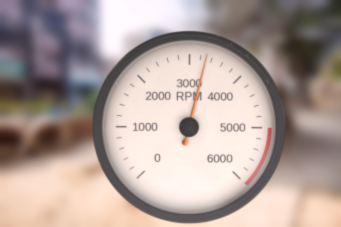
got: 3300 rpm
